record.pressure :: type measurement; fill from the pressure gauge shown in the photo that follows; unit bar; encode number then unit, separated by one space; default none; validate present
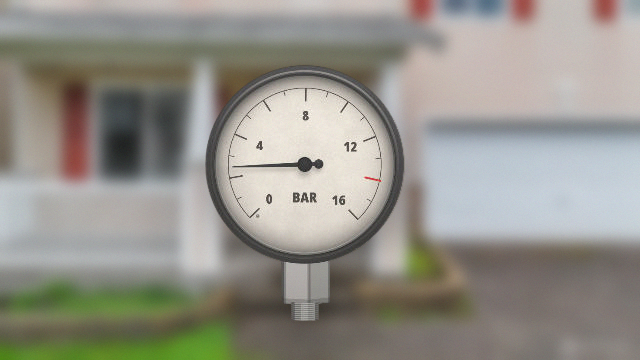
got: 2.5 bar
